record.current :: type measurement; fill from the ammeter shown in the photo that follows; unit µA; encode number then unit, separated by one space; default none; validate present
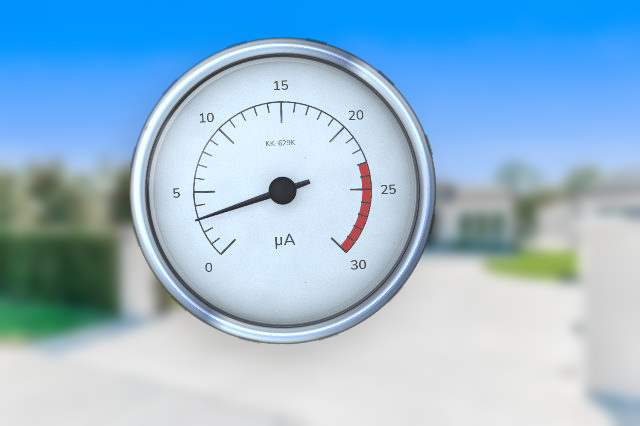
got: 3 µA
